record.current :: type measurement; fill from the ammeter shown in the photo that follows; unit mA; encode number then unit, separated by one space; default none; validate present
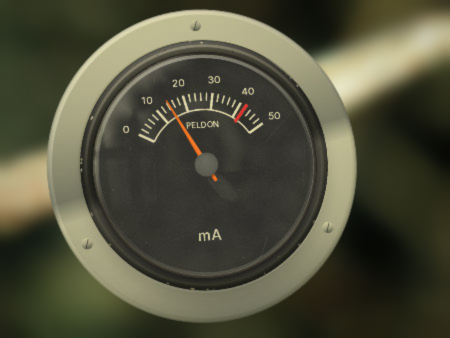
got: 14 mA
